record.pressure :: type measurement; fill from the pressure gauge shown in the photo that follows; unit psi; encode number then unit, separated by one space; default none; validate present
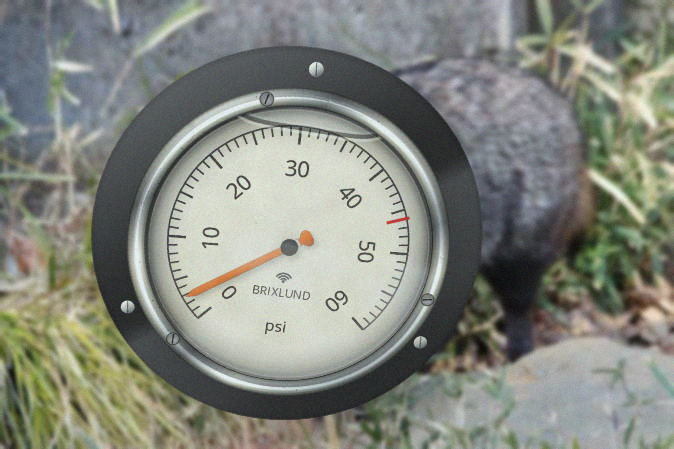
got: 3 psi
